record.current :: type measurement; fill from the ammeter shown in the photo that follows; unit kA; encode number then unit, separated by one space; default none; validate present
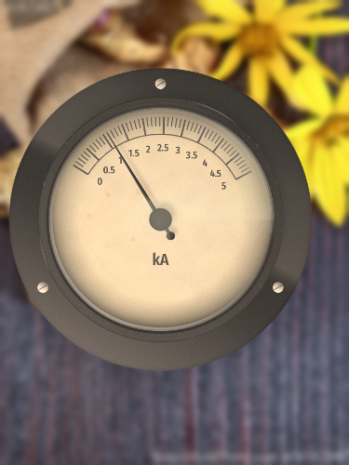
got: 1.1 kA
